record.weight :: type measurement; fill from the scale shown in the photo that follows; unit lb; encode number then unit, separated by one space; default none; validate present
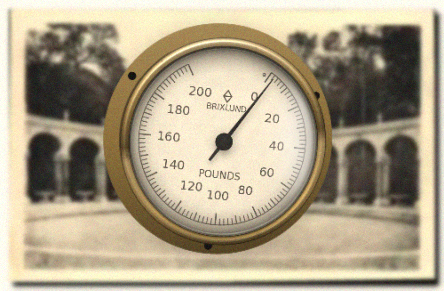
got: 2 lb
